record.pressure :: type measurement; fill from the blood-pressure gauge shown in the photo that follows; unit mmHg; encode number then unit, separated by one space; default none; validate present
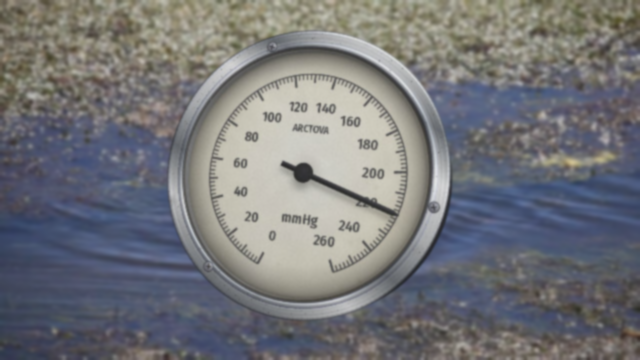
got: 220 mmHg
